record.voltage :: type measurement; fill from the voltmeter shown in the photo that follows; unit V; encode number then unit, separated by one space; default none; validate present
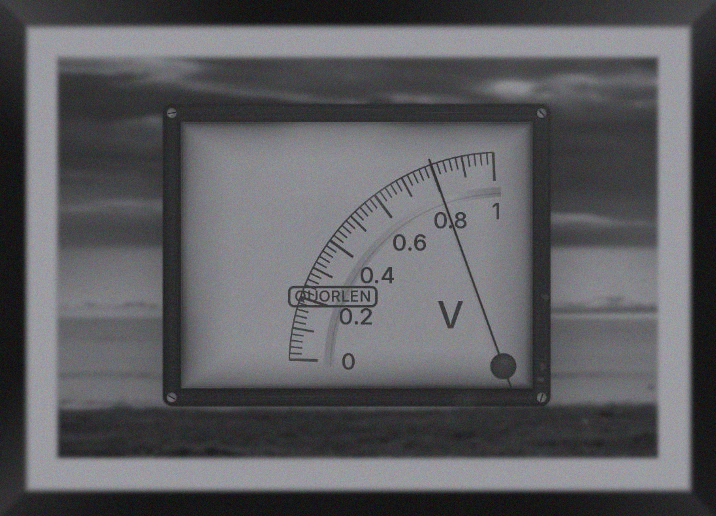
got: 0.8 V
